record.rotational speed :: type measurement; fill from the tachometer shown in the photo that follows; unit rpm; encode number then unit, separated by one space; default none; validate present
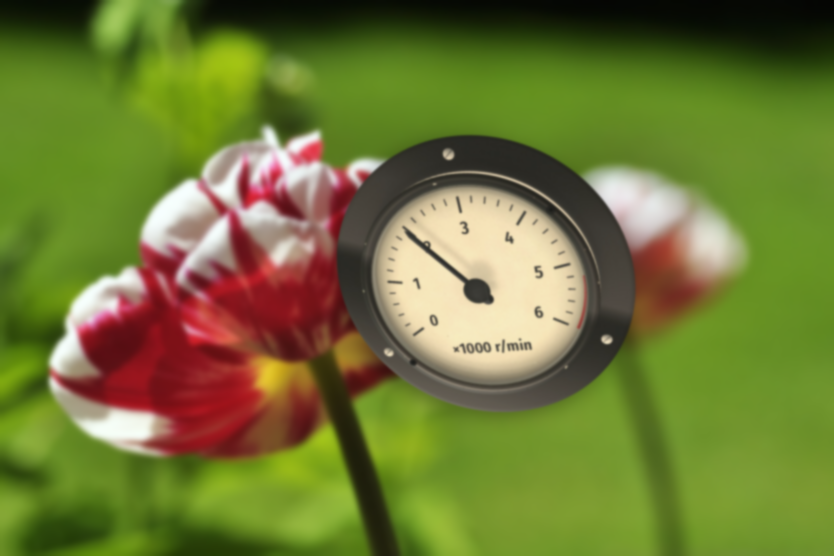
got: 2000 rpm
